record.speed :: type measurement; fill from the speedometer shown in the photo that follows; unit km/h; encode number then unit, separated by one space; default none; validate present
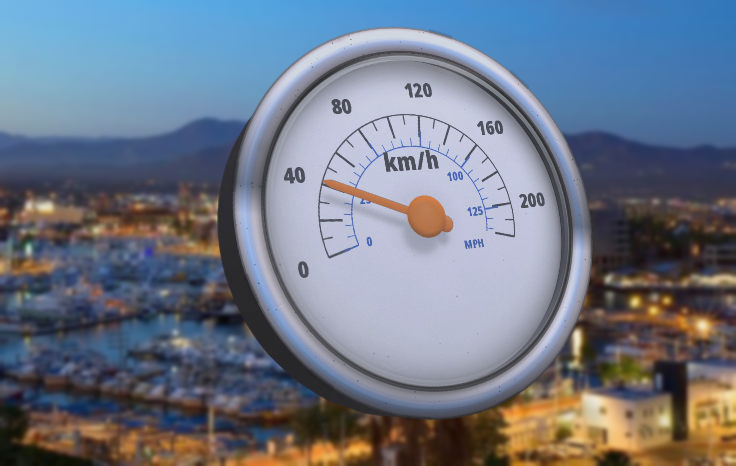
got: 40 km/h
